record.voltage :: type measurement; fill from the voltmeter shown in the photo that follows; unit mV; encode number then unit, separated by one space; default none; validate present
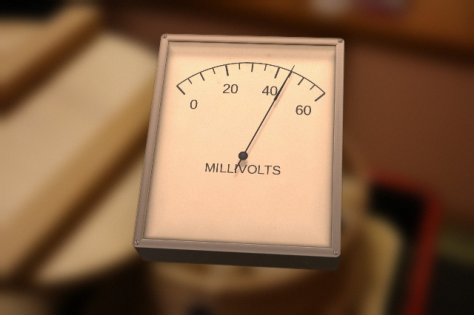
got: 45 mV
